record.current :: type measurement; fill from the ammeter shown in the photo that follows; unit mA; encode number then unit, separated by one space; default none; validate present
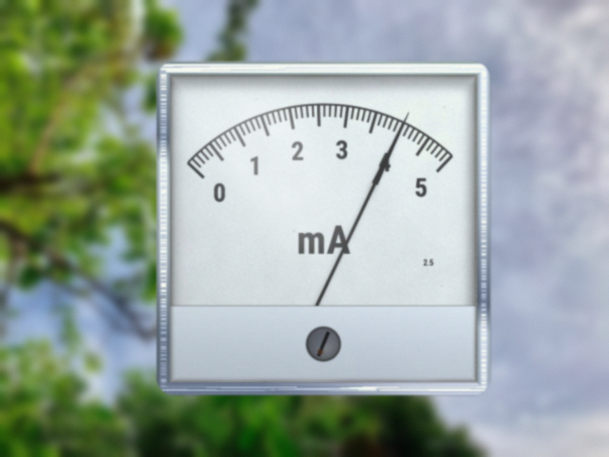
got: 4 mA
